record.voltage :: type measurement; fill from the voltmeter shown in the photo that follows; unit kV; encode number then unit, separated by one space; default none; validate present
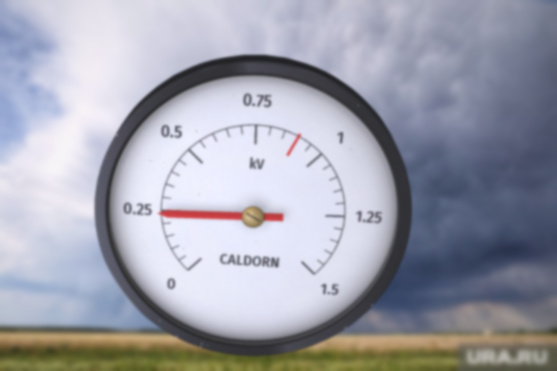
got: 0.25 kV
